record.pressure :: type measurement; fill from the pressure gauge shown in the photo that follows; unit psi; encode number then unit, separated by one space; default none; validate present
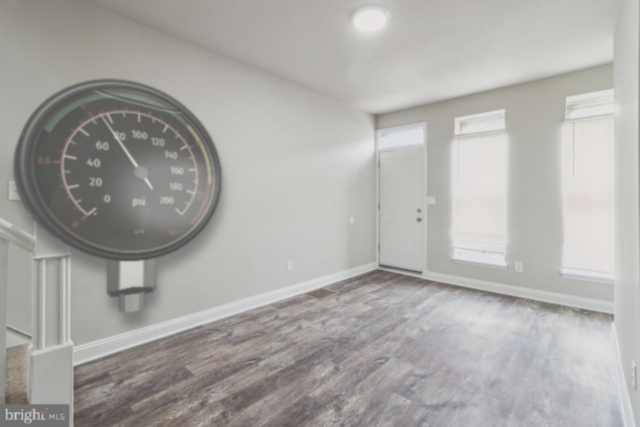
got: 75 psi
